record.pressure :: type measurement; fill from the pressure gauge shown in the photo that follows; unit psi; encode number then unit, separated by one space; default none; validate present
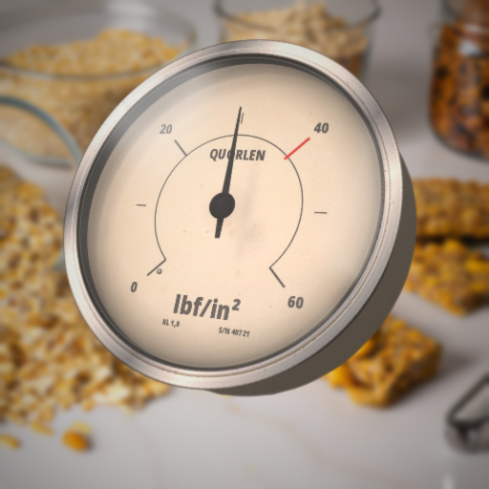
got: 30 psi
